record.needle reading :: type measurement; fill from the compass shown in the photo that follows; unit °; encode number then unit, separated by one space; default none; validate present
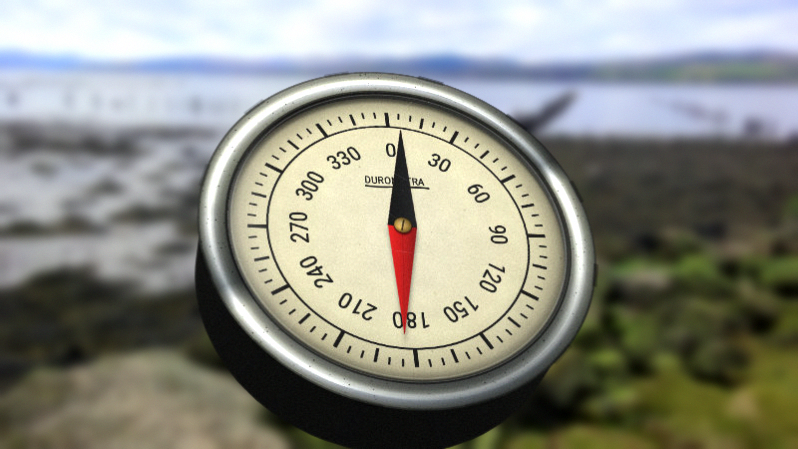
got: 185 °
